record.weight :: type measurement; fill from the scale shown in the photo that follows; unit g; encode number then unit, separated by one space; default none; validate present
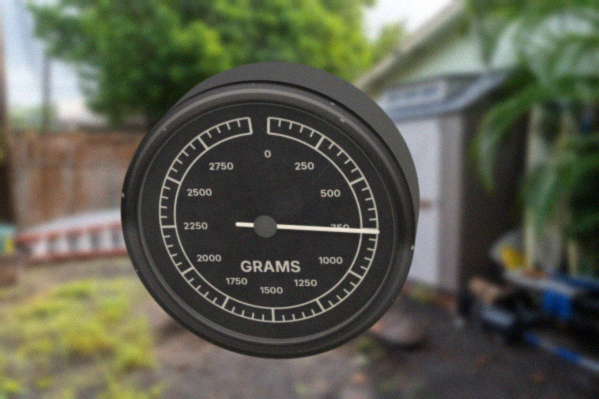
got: 750 g
